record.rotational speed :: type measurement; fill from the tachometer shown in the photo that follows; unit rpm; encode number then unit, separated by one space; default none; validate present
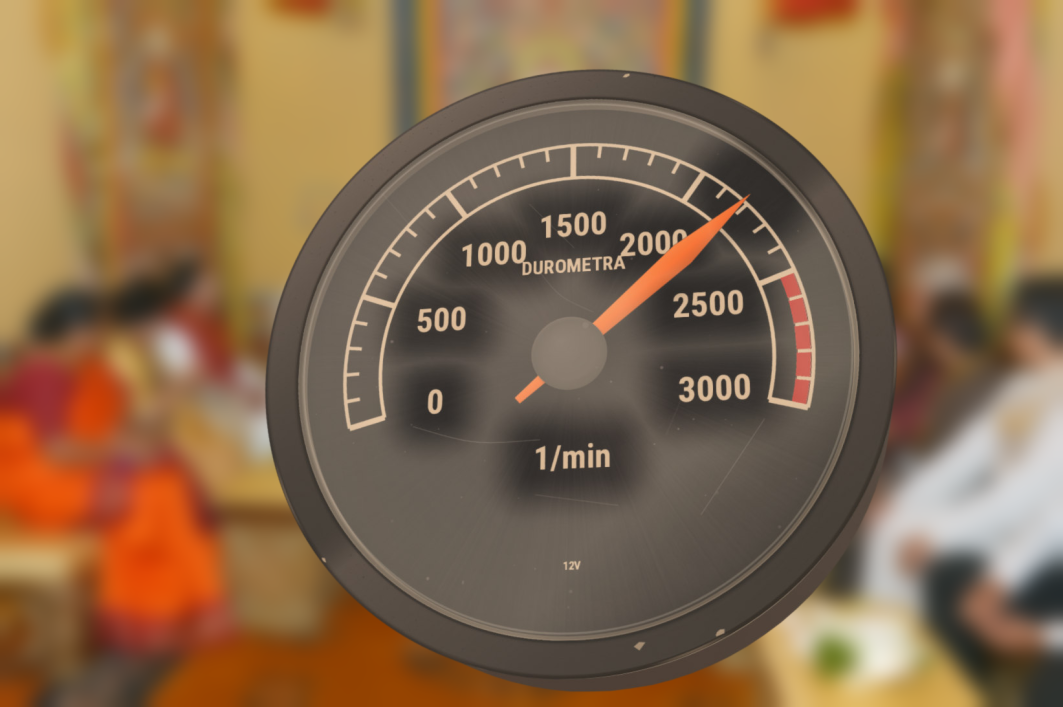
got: 2200 rpm
